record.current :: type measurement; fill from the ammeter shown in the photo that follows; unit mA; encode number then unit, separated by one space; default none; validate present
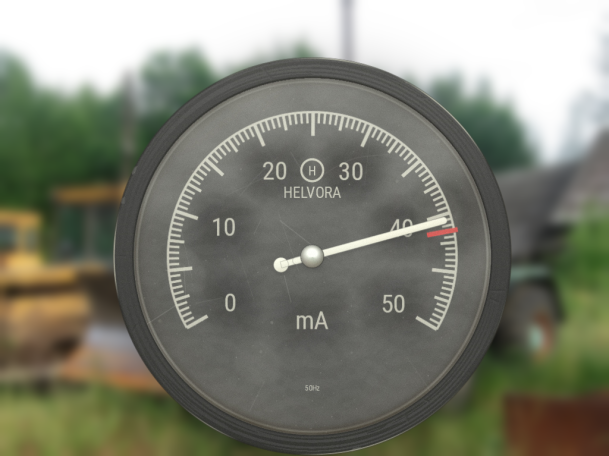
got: 40.5 mA
